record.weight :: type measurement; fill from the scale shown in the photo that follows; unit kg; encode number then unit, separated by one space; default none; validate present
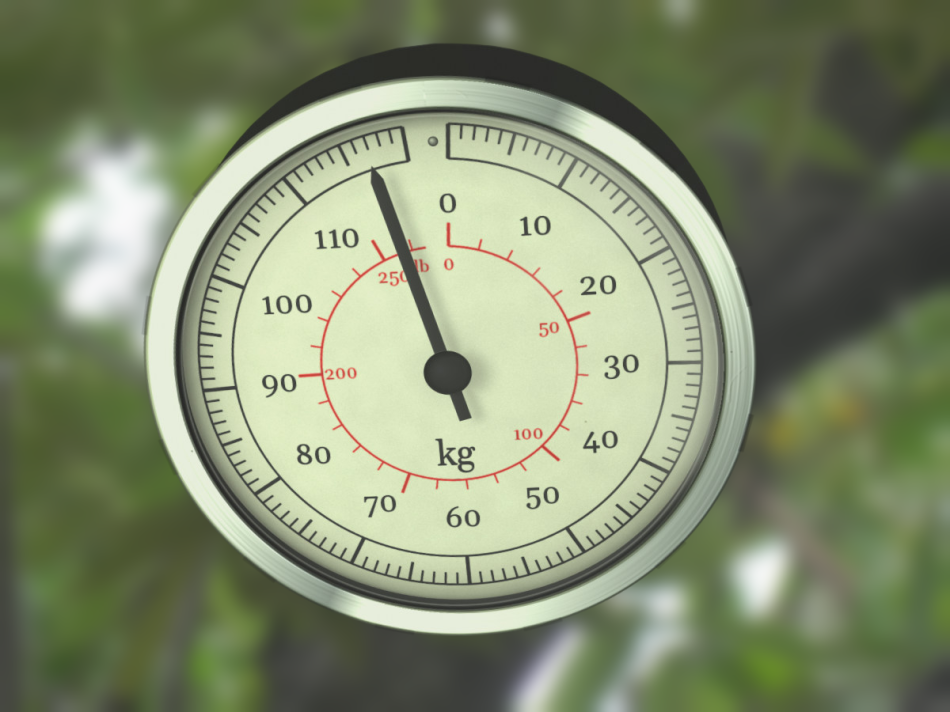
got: 117 kg
